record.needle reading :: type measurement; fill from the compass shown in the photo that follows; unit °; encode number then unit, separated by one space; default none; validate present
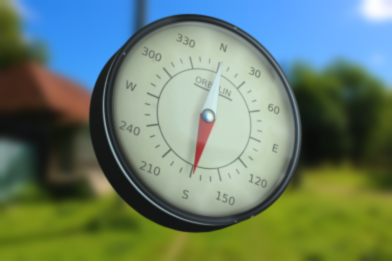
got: 180 °
